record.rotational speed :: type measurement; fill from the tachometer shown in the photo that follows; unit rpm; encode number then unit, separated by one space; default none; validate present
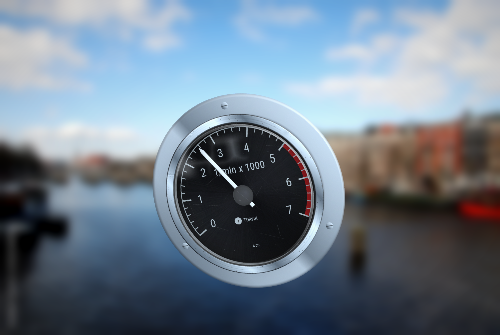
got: 2600 rpm
